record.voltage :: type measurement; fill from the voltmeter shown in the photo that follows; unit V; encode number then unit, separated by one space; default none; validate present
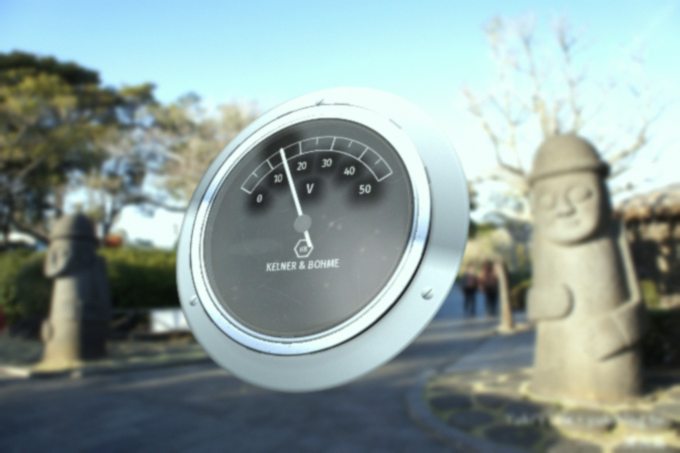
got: 15 V
